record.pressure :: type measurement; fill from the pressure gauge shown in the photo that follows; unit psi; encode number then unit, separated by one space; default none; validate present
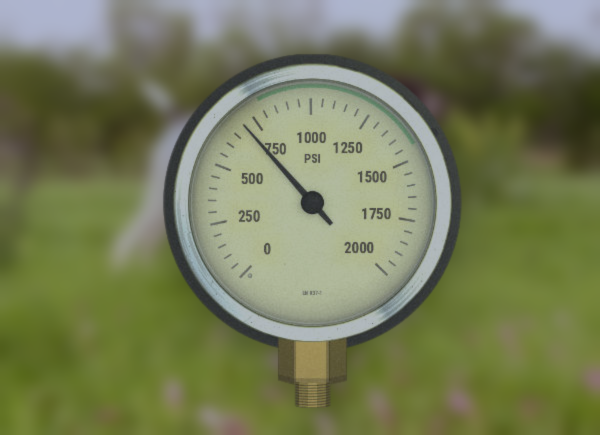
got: 700 psi
